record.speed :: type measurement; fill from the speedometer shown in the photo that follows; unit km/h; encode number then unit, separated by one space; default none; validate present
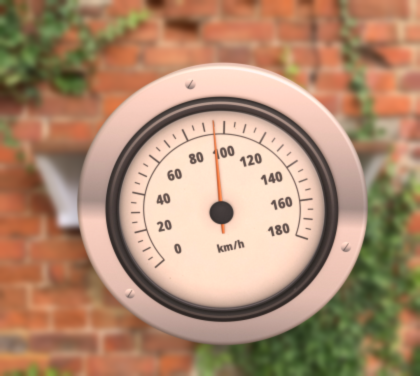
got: 95 km/h
